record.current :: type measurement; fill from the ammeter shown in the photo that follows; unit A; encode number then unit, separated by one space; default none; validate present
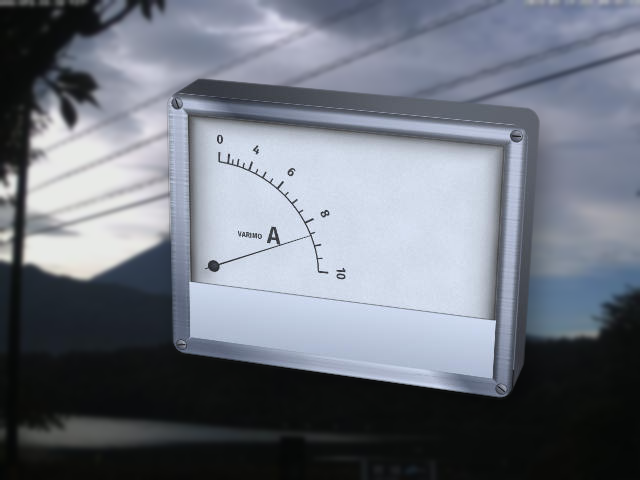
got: 8.5 A
